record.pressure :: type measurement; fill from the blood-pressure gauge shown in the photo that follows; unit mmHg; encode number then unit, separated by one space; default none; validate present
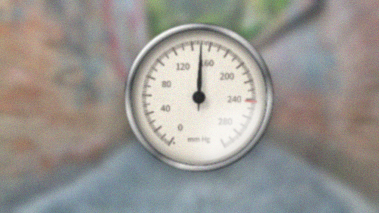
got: 150 mmHg
